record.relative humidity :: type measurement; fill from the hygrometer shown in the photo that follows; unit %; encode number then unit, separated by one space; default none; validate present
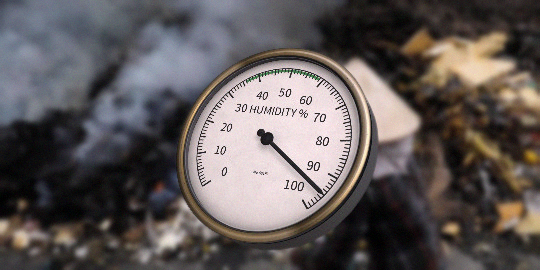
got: 95 %
